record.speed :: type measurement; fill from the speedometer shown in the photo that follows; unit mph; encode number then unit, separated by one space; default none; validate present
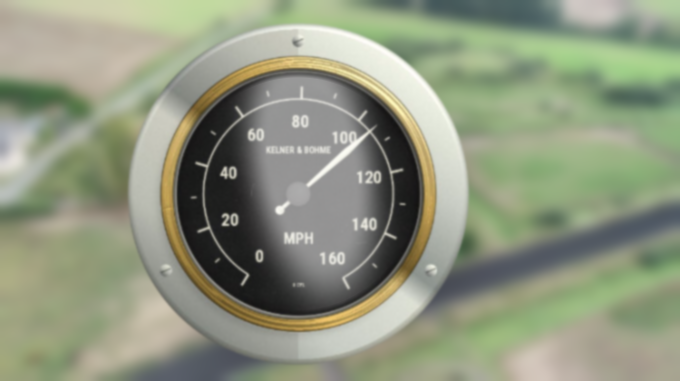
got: 105 mph
